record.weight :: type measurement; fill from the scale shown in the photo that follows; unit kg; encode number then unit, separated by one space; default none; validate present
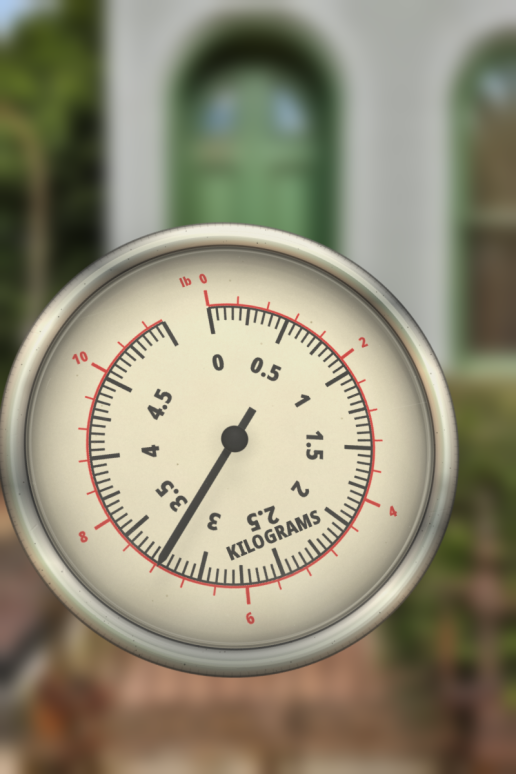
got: 3.25 kg
